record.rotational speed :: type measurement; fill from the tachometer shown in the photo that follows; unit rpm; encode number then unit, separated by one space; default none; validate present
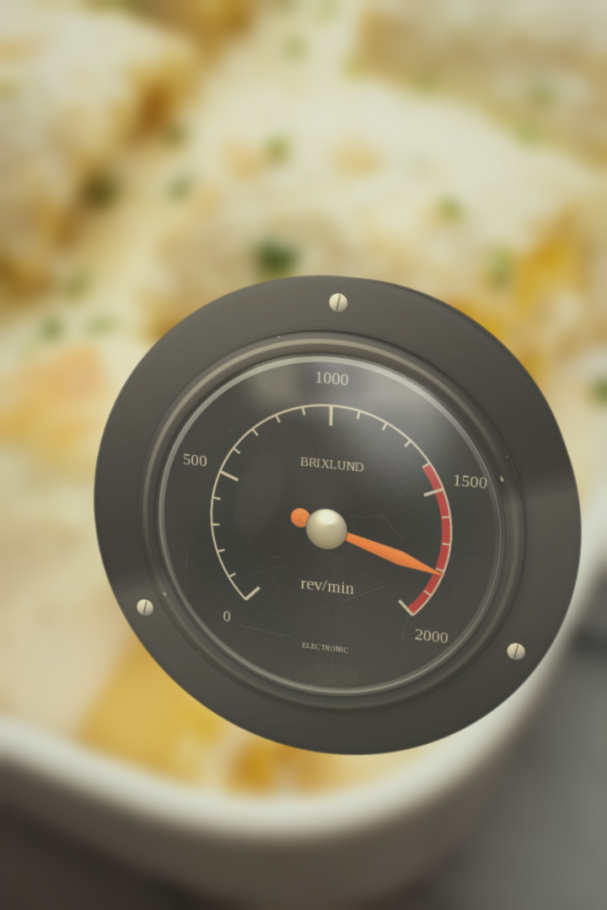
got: 1800 rpm
